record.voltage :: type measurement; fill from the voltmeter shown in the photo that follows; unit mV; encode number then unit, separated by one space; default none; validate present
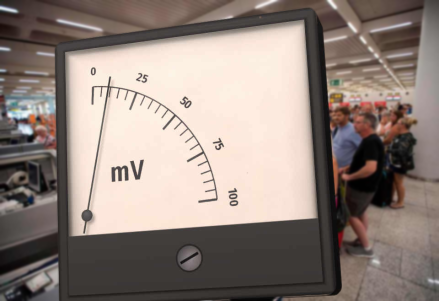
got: 10 mV
